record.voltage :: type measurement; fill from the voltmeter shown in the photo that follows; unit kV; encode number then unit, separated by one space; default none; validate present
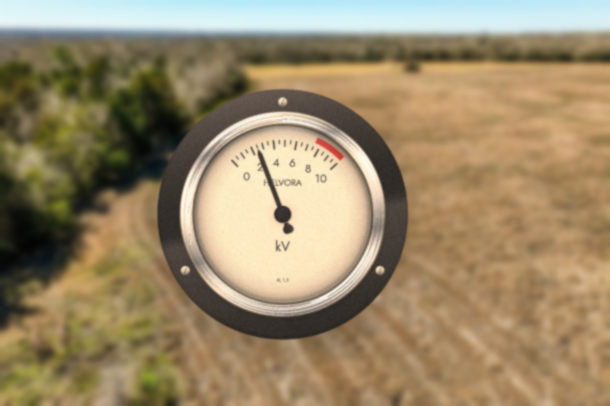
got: 2.5 kV
